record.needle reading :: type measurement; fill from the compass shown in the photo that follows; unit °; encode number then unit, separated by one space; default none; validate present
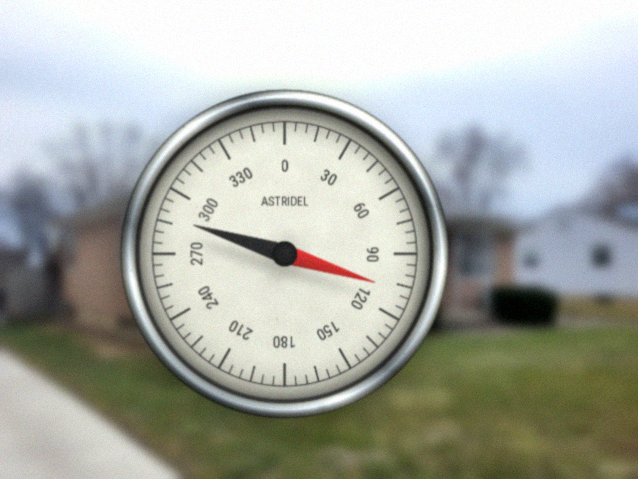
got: 107.5 °
